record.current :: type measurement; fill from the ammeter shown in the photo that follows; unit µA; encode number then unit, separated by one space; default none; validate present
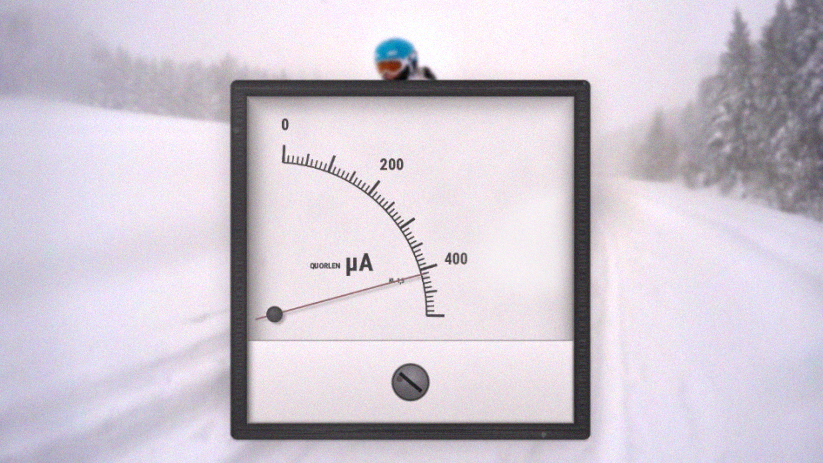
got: 410 µA
